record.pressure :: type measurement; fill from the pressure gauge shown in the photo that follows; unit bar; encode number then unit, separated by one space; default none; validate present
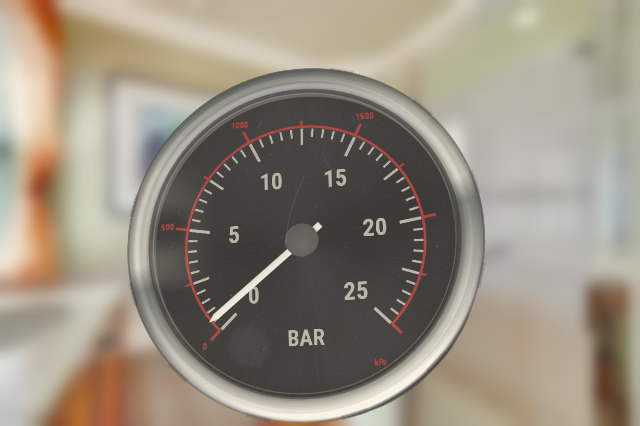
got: 0.5 bar
